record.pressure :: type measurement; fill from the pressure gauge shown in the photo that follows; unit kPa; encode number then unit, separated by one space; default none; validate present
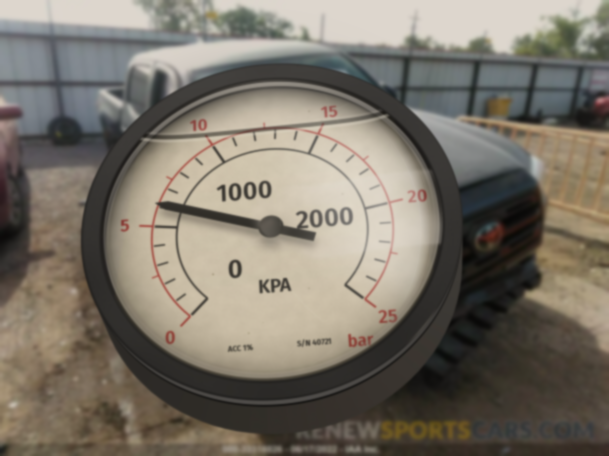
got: 600 kPa
